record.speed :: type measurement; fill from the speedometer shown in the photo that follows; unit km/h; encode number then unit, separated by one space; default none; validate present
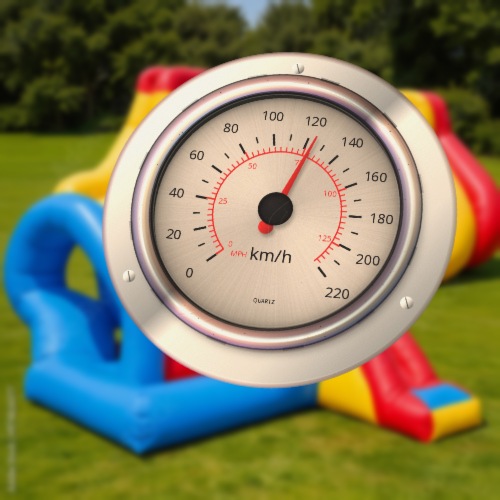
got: 125 km/h
